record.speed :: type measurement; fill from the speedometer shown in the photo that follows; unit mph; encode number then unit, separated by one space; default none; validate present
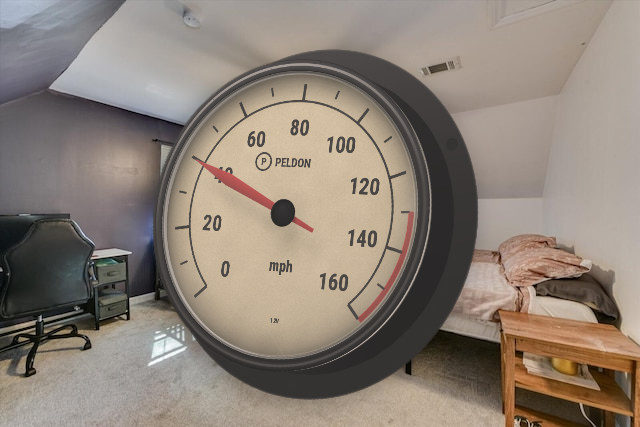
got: 40 mph
